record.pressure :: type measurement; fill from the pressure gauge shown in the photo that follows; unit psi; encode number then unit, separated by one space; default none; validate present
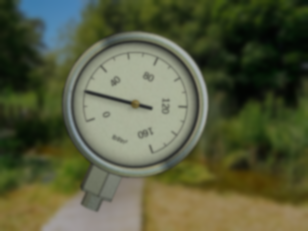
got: 20 psi
